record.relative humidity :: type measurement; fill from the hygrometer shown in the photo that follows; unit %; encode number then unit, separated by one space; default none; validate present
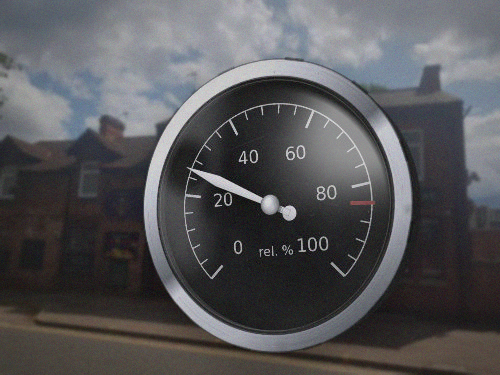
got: 26 %
